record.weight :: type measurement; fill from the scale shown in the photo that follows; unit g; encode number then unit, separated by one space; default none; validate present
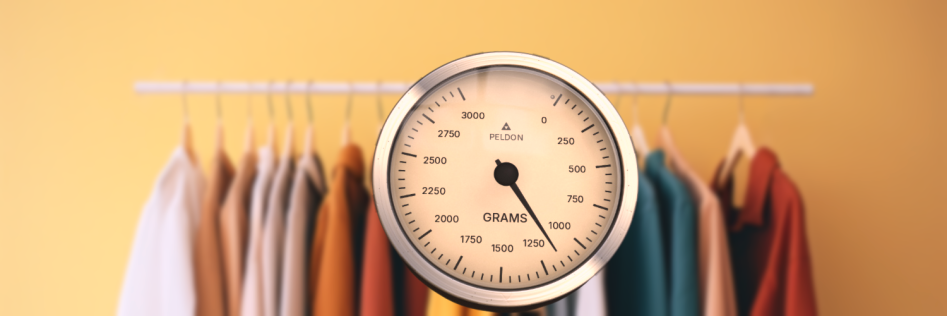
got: 1150 g
